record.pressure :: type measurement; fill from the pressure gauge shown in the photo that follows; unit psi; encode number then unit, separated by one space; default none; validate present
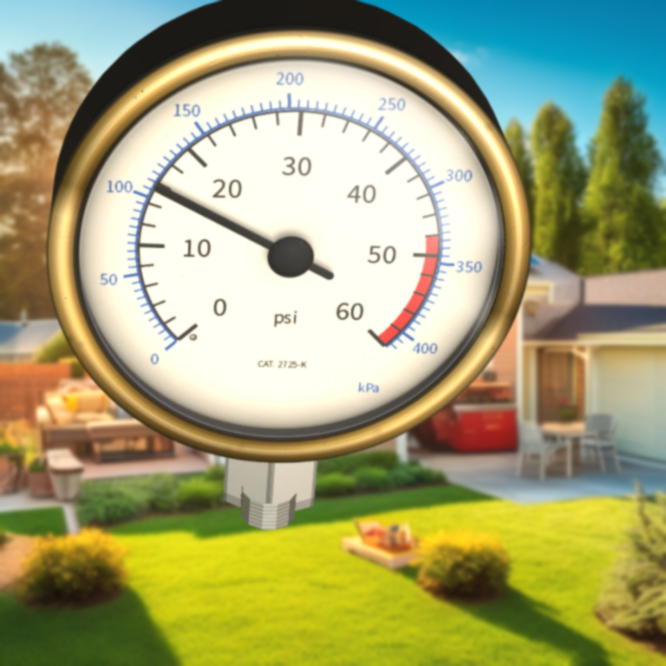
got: 16 psi
